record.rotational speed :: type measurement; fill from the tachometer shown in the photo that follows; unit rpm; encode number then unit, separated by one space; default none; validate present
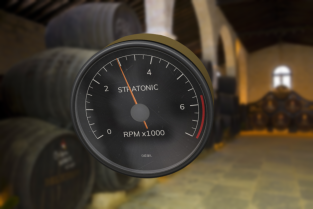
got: 3000 rpm
